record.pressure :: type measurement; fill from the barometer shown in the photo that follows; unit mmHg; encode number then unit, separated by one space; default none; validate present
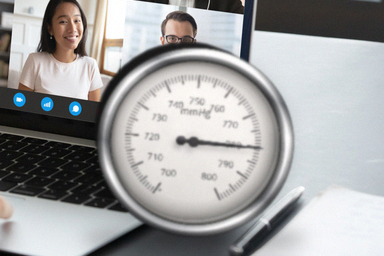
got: 780 mmHg
